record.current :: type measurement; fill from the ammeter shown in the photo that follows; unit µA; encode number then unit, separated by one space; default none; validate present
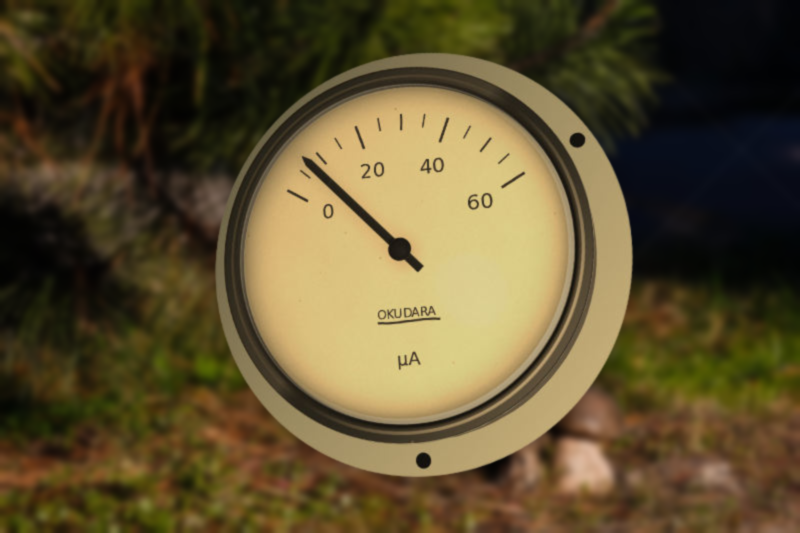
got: 7.5 µA
